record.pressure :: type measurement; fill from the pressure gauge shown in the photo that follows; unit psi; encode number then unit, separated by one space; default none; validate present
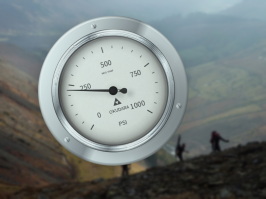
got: 225 psi
